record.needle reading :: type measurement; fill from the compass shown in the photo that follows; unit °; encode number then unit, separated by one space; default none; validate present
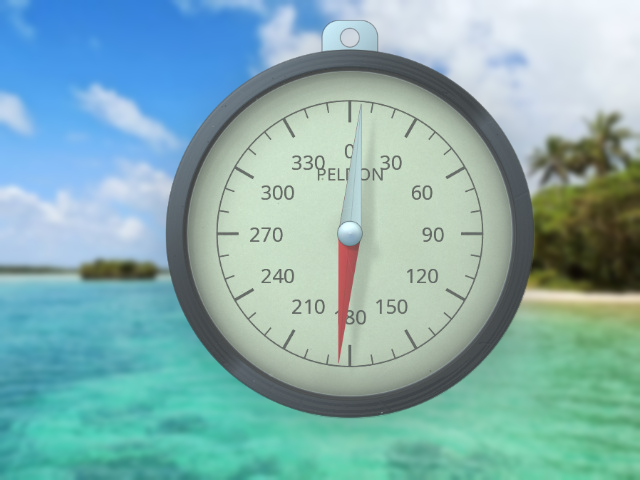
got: 185 °
